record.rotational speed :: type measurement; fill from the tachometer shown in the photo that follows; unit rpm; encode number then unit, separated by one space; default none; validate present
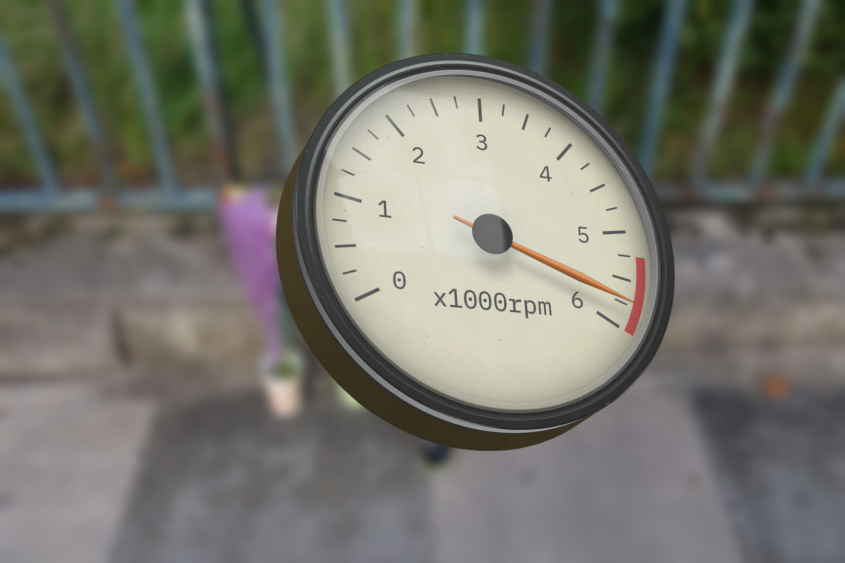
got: 5750 rpm
